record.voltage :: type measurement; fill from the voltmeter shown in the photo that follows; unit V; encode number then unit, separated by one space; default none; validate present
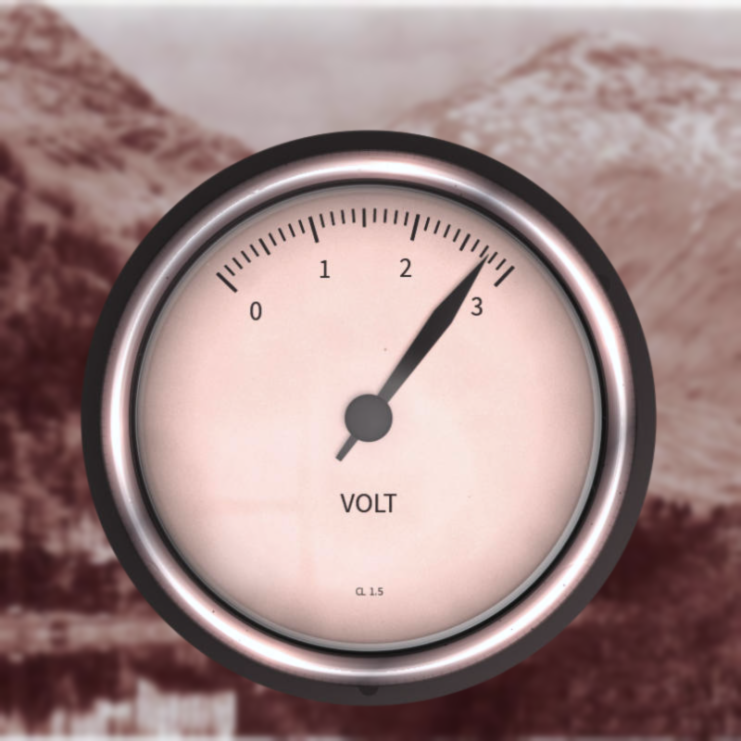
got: 2.75 V
